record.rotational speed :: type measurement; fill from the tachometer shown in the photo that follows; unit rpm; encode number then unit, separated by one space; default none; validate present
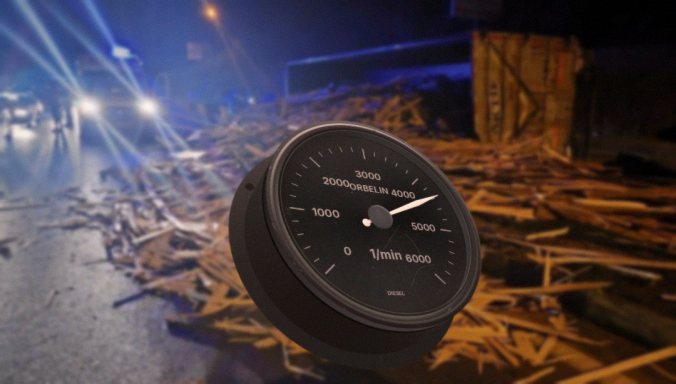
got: 4400 rpm
